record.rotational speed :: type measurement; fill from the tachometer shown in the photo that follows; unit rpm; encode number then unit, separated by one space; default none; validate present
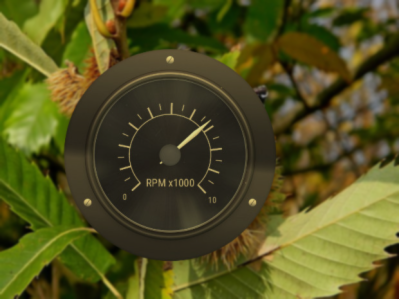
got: 6750 rpm
